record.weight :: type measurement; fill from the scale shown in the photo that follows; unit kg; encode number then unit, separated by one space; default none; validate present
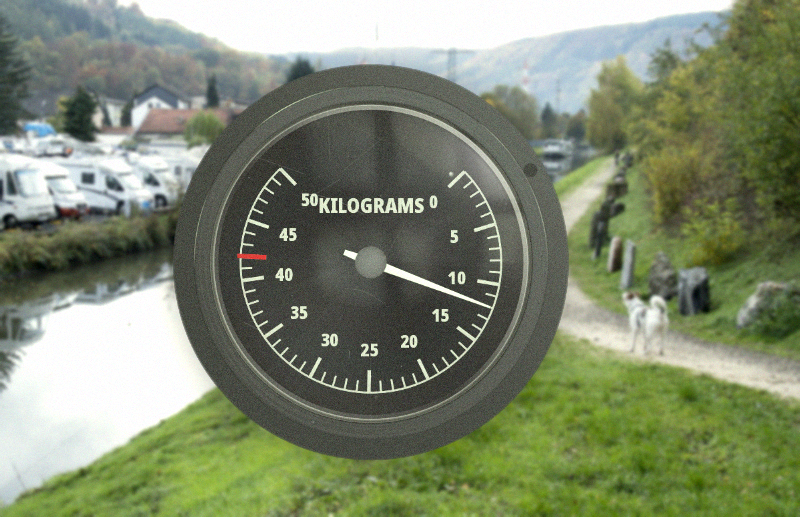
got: 12 kg
